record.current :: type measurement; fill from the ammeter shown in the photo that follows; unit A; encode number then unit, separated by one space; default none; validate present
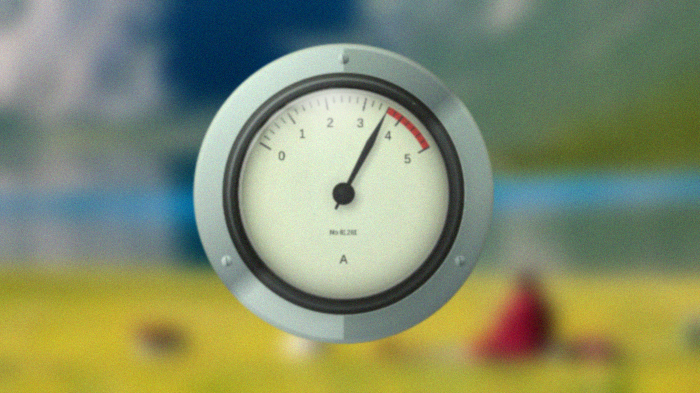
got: 3.6 A
